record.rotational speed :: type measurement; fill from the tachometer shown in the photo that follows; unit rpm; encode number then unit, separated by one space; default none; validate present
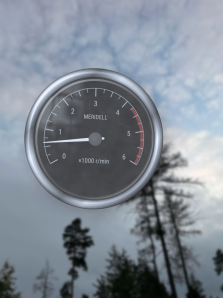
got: 625 rpm
